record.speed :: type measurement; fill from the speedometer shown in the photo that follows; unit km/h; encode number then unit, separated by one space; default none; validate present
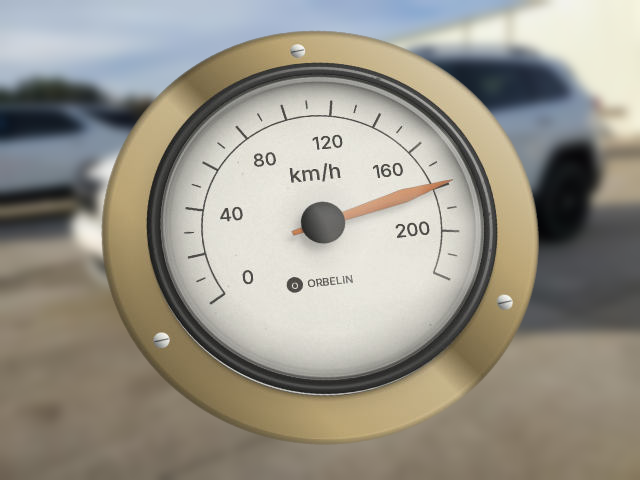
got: 180 km/h
